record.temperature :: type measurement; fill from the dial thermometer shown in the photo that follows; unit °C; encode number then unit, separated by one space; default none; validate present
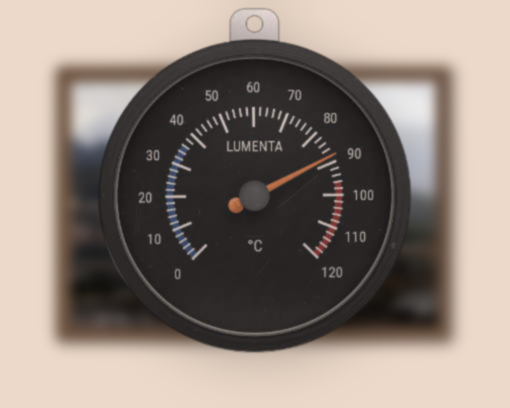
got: 88 °C
